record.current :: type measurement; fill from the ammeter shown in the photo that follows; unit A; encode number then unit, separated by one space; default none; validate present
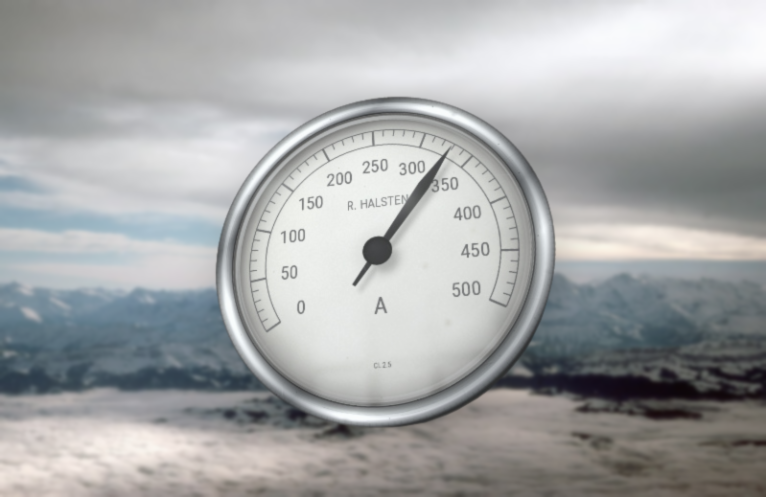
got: 330 A
